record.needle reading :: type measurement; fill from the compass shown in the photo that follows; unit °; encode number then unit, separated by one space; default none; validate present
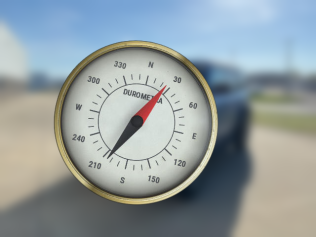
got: 25 °
